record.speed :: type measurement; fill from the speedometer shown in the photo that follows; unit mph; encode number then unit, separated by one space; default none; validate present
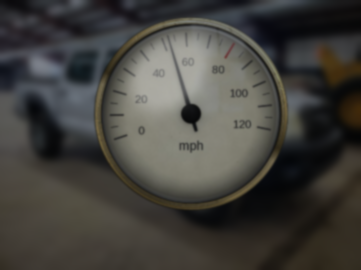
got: 52.5 mph
